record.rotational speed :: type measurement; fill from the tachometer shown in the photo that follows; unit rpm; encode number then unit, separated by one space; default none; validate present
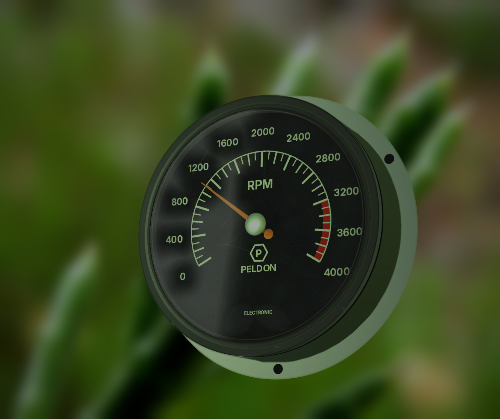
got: 1100 rpm
